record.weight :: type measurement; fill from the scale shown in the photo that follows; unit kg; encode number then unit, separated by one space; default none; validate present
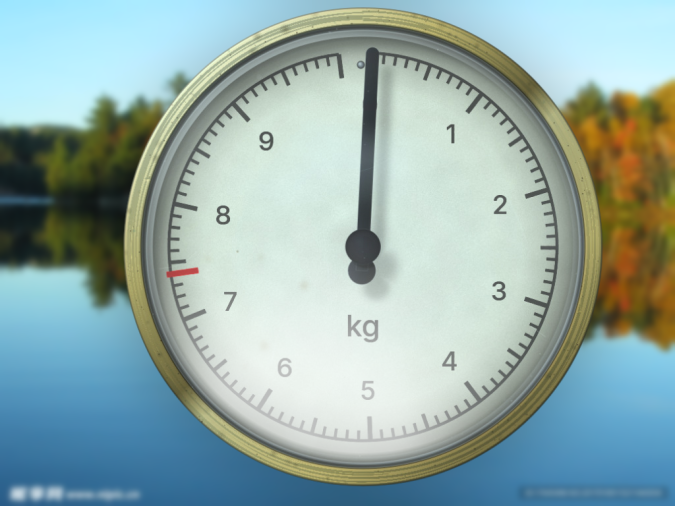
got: 0 kg
